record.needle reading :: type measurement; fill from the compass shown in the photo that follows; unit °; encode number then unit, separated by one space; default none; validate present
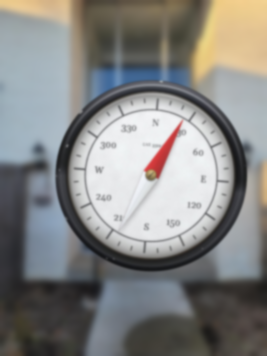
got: 25 °
